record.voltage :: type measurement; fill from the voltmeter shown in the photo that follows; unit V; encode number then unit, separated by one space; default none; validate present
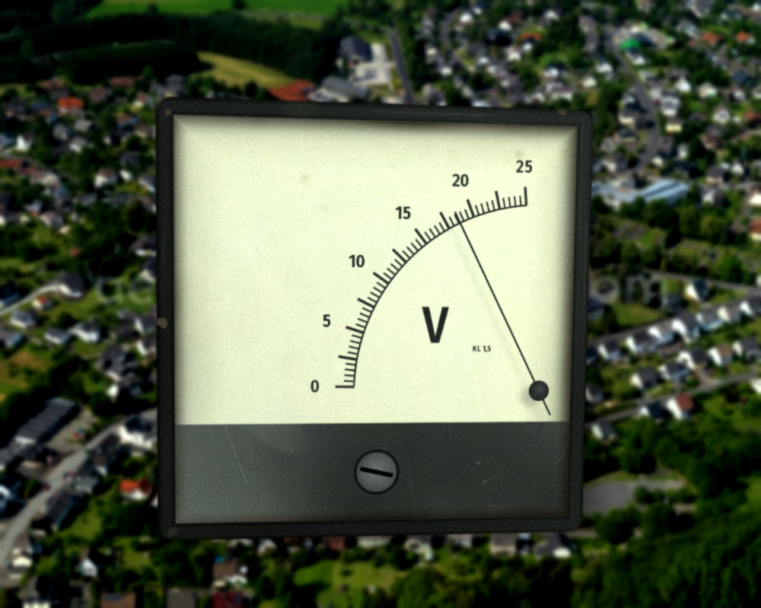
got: 18.5 V
